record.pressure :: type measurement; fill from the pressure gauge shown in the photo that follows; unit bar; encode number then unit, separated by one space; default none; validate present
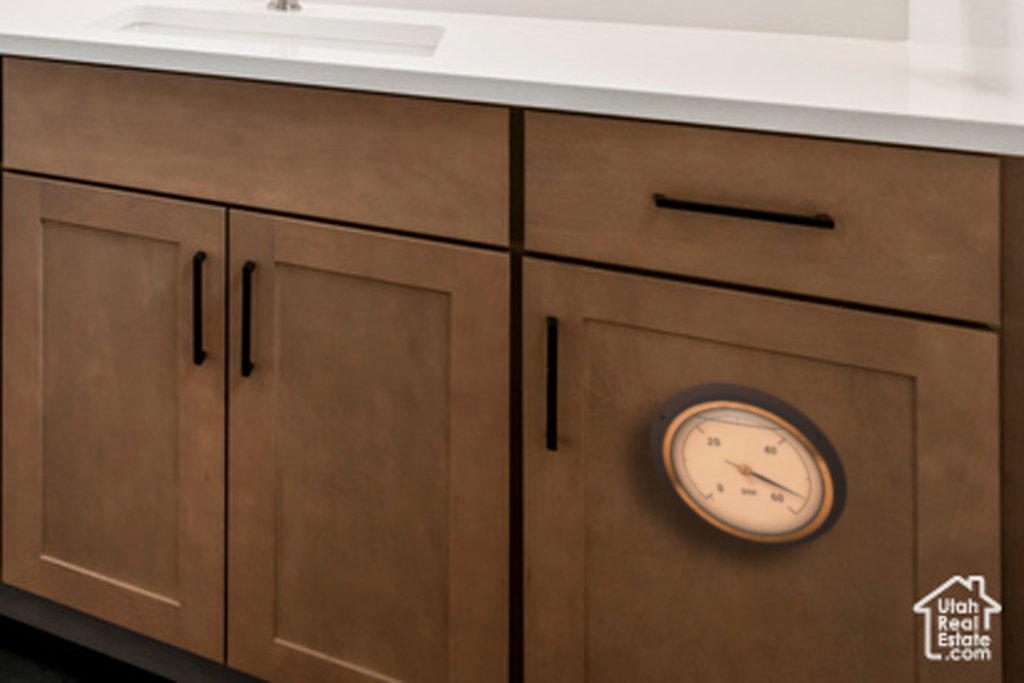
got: 55 bar
